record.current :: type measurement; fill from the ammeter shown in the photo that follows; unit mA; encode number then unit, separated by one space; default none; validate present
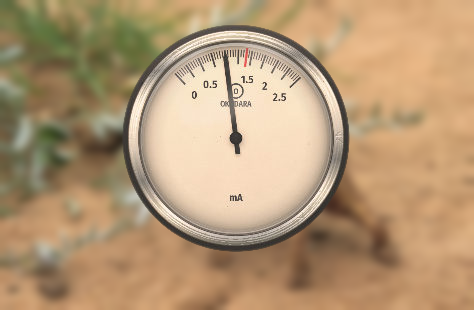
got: 1 mA
